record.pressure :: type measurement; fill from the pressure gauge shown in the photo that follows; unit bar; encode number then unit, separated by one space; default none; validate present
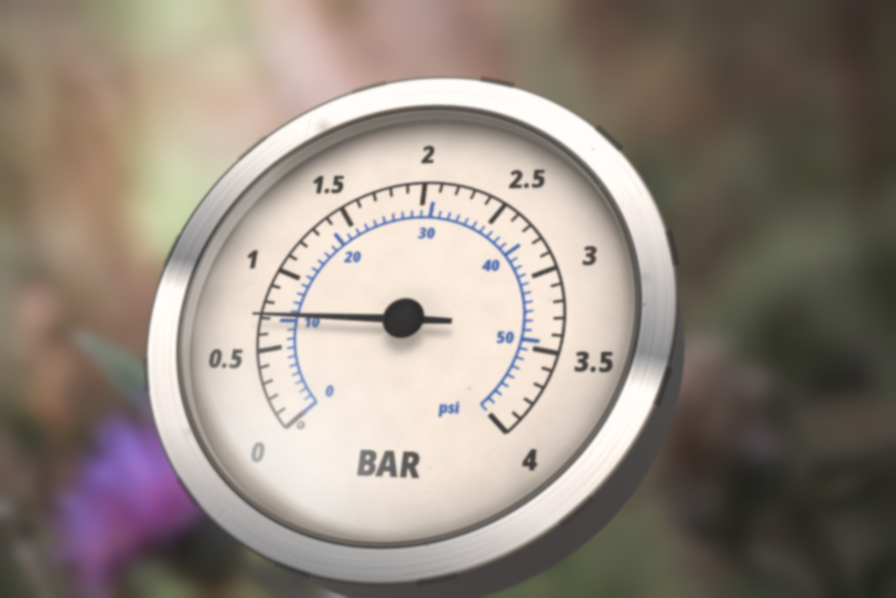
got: 0.7 bar
